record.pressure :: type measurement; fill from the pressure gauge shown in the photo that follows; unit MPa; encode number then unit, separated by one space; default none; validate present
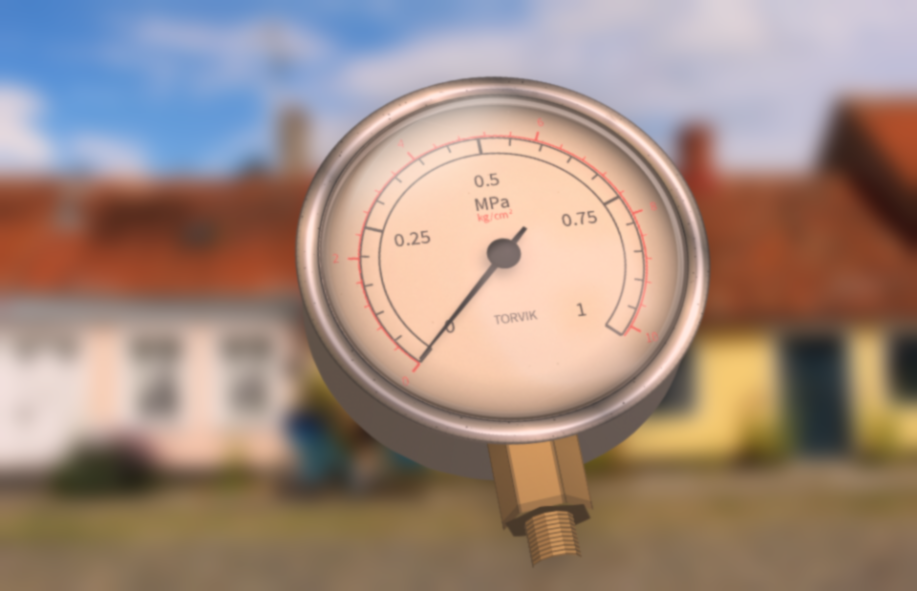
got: 0 MPa
